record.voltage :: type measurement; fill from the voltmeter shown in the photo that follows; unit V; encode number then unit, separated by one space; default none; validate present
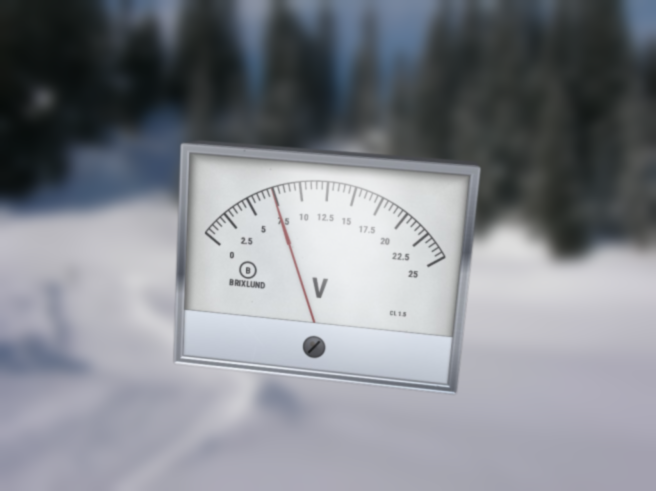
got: 7.5 V
